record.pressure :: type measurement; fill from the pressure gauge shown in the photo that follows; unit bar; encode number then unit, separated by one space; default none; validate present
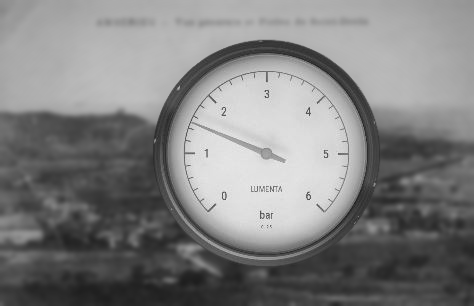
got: 1.5 bar
